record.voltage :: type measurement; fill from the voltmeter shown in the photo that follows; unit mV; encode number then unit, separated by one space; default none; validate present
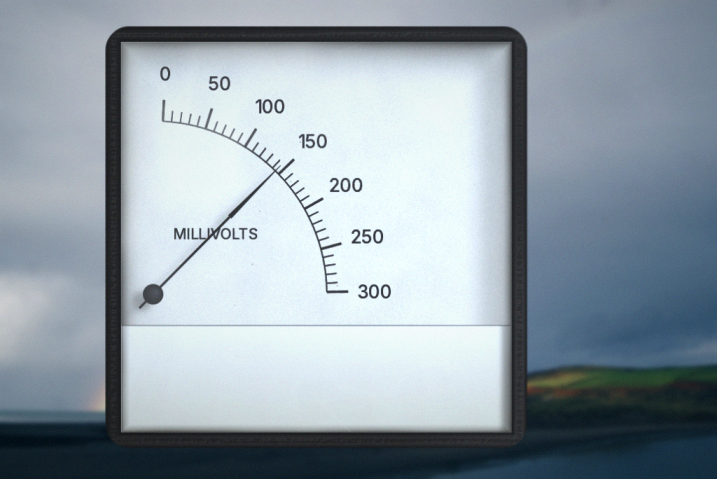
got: 145 mV
